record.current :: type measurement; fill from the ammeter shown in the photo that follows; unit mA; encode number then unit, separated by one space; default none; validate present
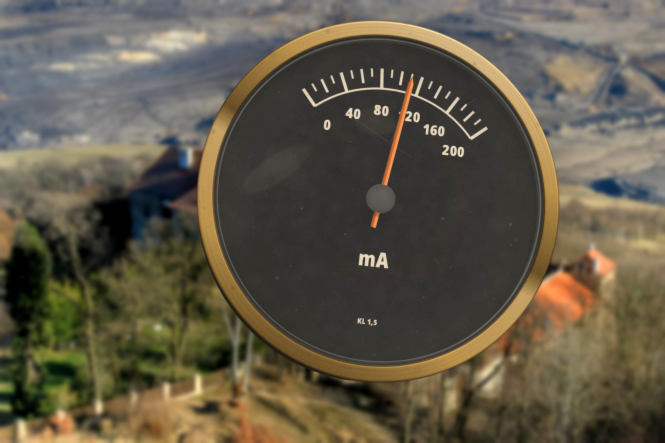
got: 110 mA
